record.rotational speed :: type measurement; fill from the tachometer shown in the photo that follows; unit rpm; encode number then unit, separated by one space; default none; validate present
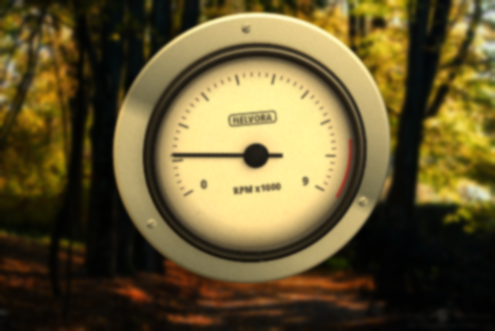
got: 1200 rpm
